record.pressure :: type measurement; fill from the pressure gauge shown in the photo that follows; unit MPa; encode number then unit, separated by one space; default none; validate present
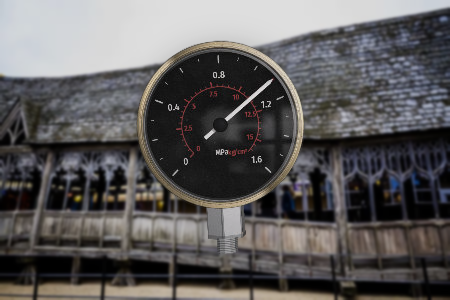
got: 1.1 MPa
